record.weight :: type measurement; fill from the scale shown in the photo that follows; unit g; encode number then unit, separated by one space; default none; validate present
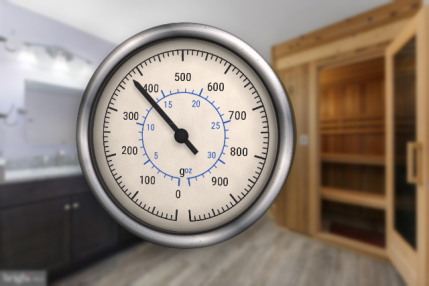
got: 380 g
